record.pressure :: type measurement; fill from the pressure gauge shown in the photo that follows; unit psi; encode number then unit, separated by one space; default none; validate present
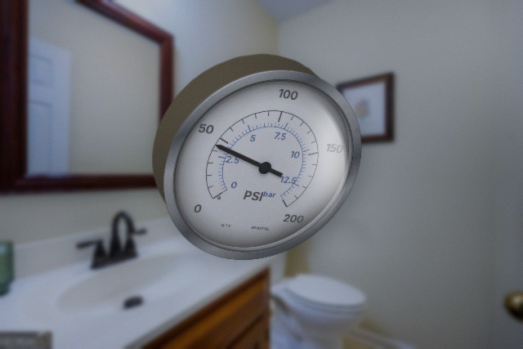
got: 45 psi
